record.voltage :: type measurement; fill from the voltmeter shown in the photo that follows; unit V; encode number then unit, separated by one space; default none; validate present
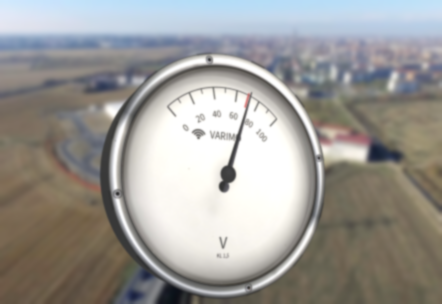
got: 70 V
